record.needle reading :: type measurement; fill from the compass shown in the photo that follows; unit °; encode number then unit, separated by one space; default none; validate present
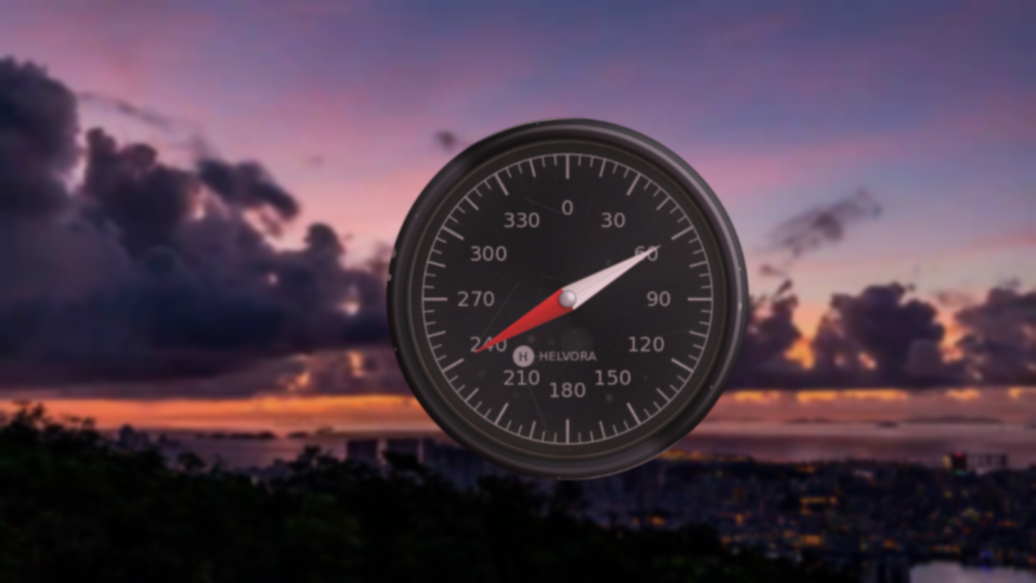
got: 240 °
